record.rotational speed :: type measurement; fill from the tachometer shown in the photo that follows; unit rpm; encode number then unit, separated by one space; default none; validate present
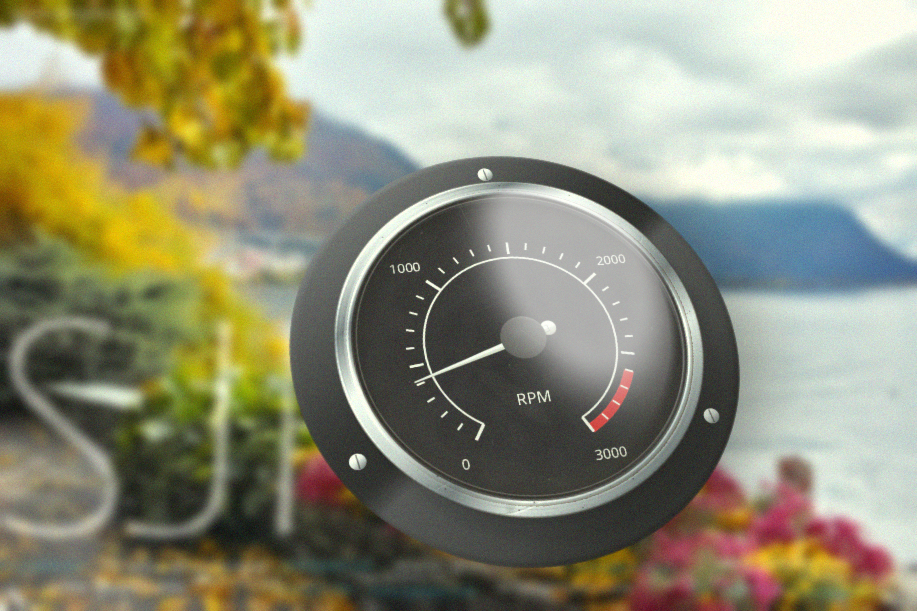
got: 400 rpm
